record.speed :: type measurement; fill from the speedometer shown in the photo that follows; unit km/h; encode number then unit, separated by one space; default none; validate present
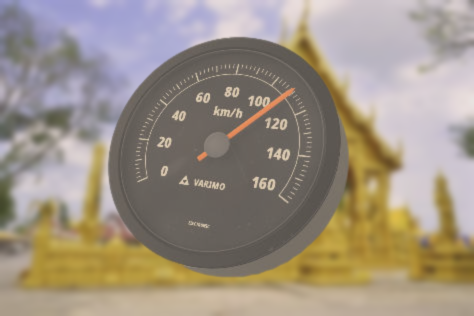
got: 110 km/h
